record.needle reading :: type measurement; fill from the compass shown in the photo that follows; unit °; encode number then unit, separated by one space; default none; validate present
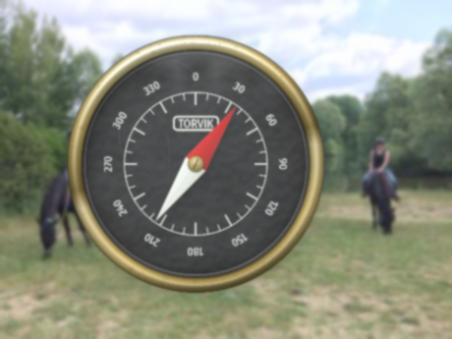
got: 35 °
